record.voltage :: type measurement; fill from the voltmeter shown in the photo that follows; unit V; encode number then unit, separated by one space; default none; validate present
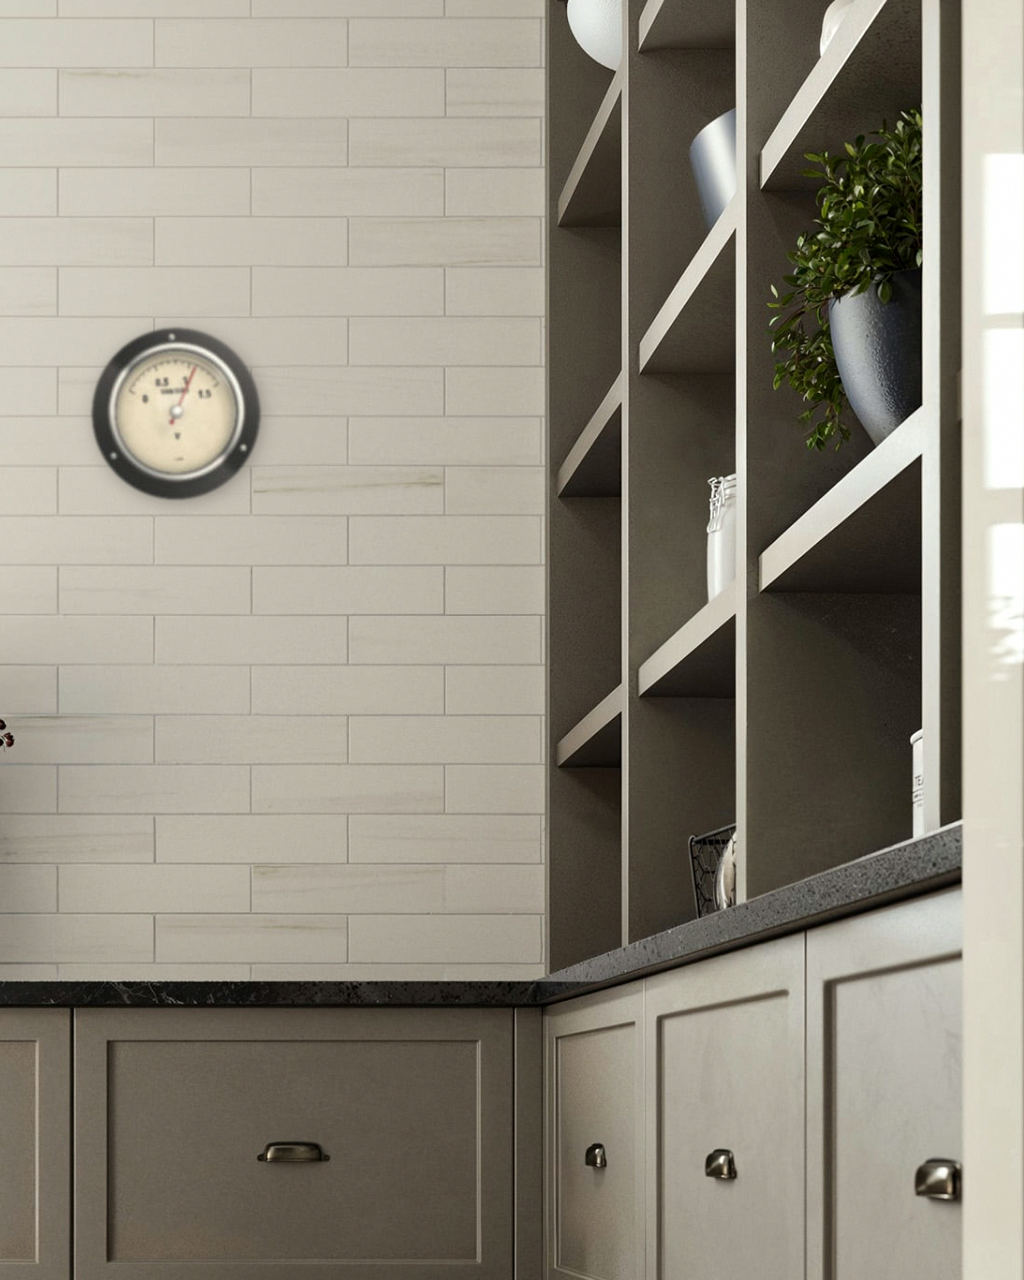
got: 1.1 V
